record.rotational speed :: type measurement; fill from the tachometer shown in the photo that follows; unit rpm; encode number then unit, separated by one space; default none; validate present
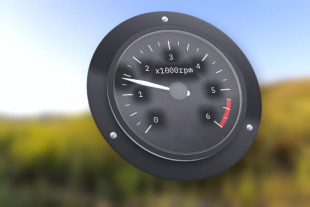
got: 1375 rpm
